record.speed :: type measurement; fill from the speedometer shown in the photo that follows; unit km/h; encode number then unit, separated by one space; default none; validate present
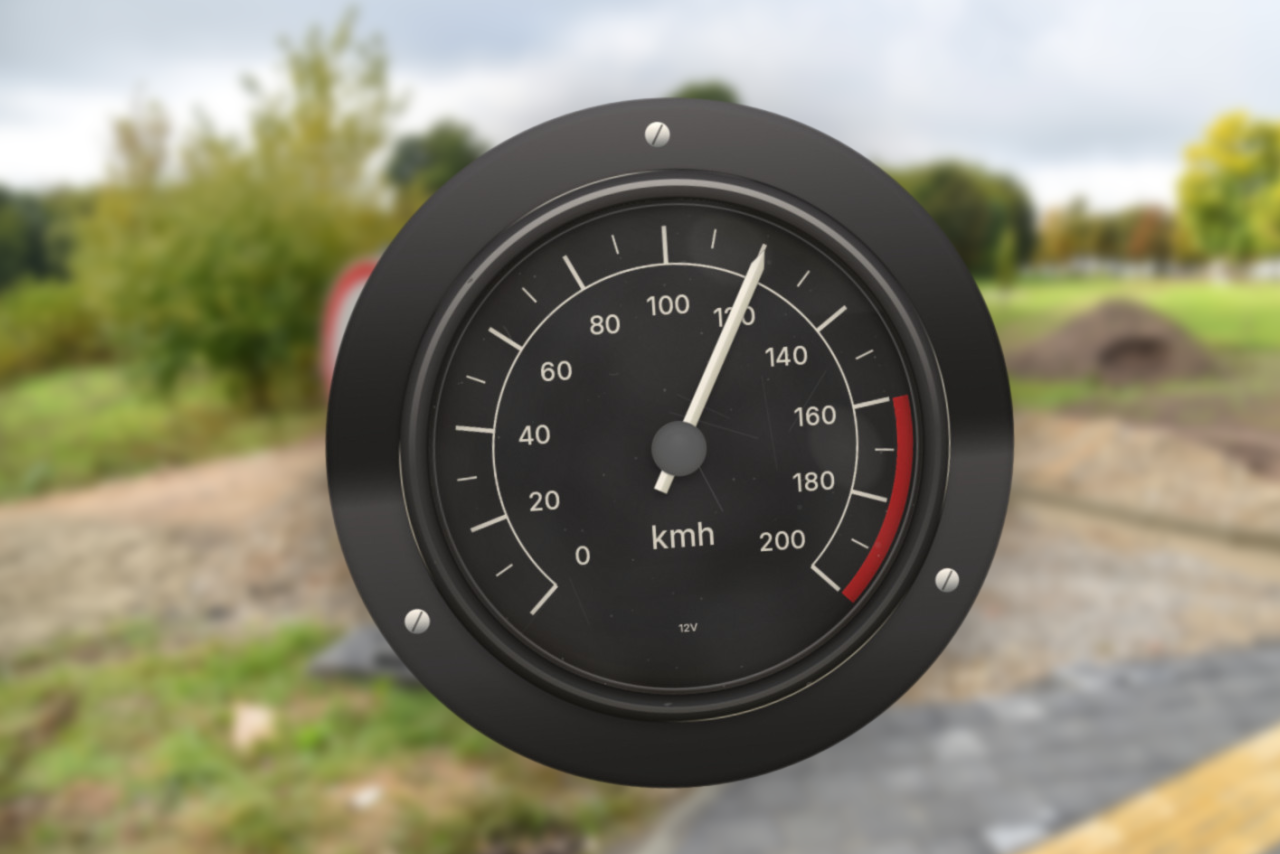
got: 120 km/h
